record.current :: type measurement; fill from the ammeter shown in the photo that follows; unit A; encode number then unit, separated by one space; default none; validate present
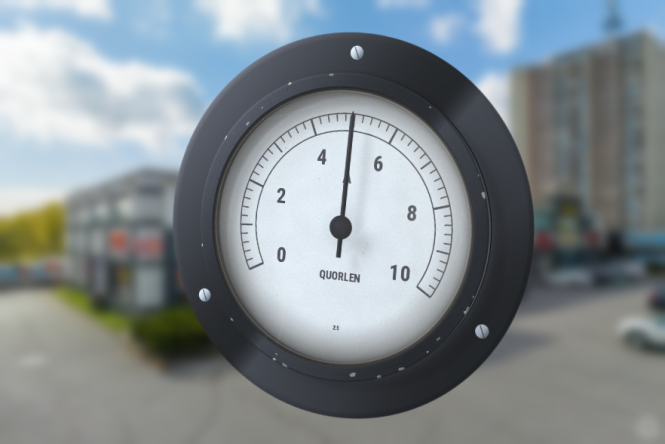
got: 5 A
